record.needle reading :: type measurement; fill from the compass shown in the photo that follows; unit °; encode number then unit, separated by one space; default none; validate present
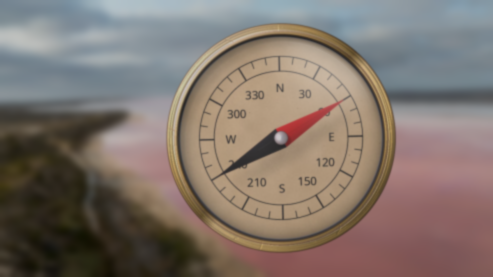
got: 60 °
